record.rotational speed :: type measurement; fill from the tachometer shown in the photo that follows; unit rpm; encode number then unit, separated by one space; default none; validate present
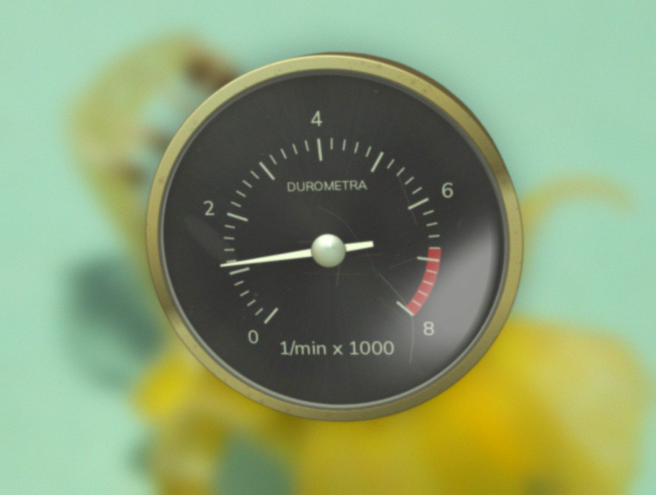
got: 1200 rpm
